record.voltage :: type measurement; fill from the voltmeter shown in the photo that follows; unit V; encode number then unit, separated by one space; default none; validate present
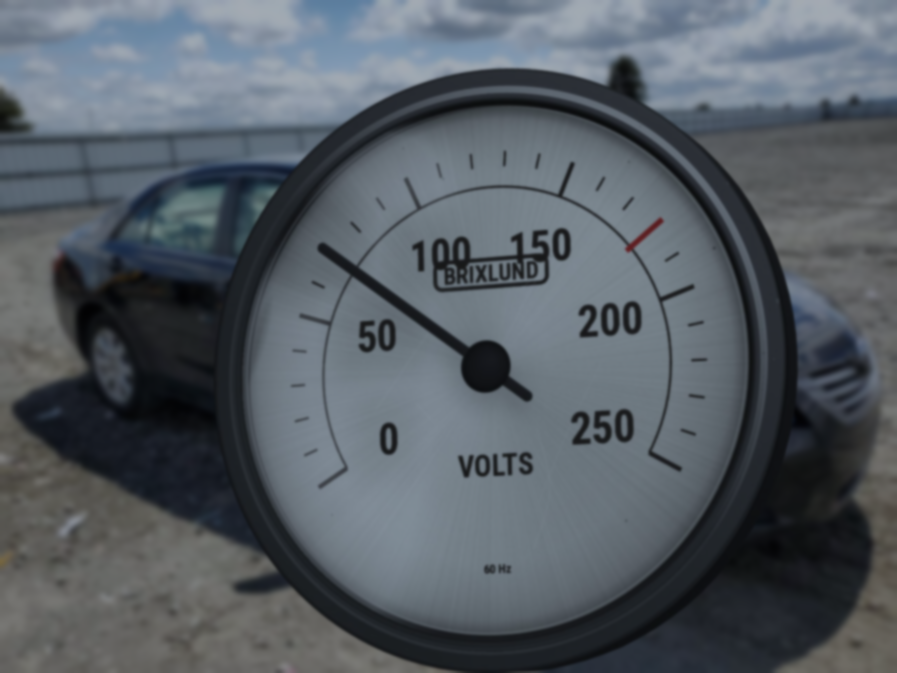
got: 70 V
